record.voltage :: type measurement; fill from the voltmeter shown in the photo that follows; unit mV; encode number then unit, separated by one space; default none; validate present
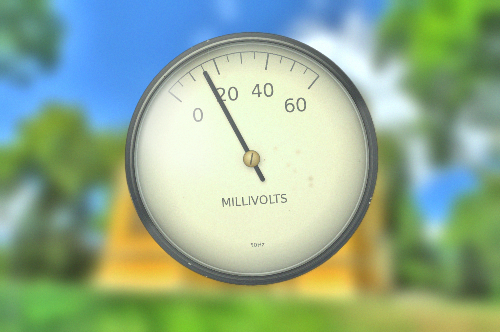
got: 15 mV
